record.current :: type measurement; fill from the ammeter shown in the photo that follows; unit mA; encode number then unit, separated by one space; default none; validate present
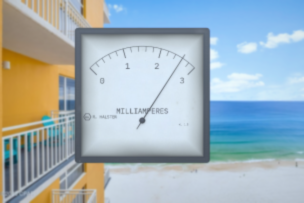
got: 2.6 mA
